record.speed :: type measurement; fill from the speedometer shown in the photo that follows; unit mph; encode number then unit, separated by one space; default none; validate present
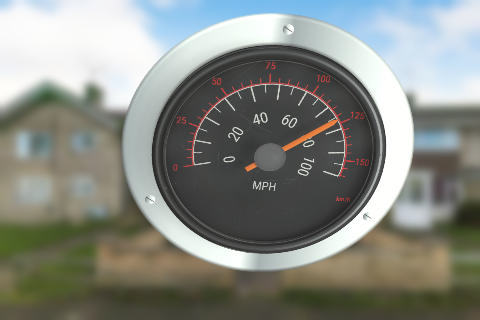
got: 75 mph
